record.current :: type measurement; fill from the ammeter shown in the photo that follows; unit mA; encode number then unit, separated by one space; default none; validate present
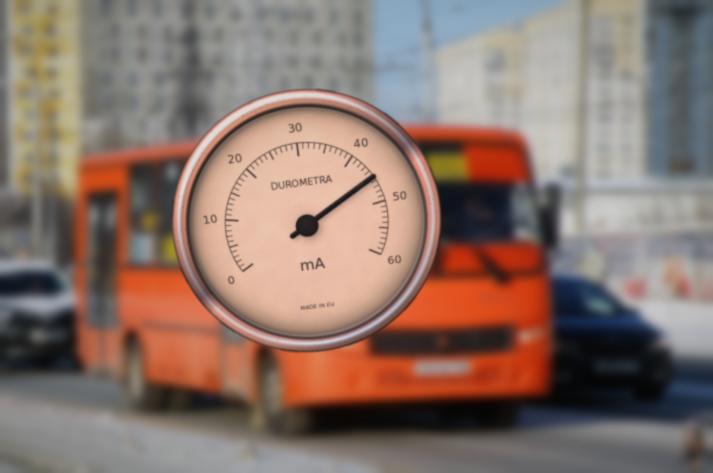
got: 45 mA
